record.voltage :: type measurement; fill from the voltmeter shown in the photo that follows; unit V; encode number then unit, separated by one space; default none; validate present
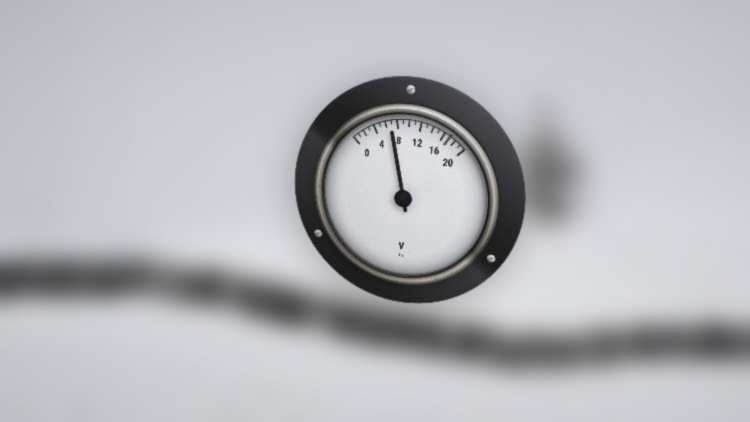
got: 7 V
